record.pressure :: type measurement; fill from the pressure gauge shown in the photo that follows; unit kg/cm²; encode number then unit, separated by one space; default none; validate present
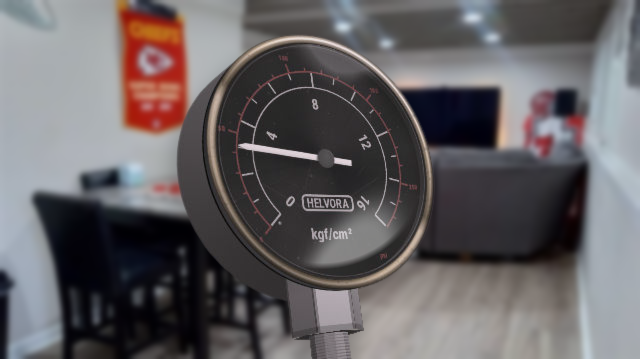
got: 3 kg/cm²
